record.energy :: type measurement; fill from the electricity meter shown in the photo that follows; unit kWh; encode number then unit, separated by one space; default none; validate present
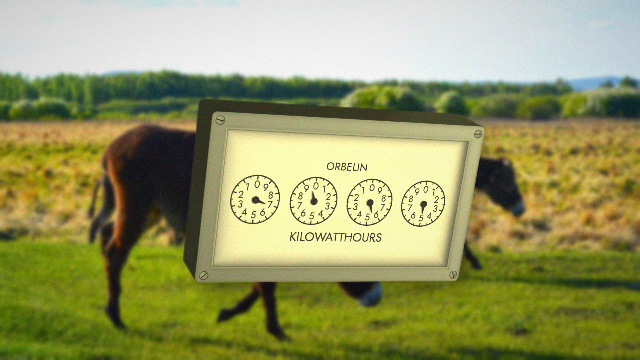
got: 6955 kWh
